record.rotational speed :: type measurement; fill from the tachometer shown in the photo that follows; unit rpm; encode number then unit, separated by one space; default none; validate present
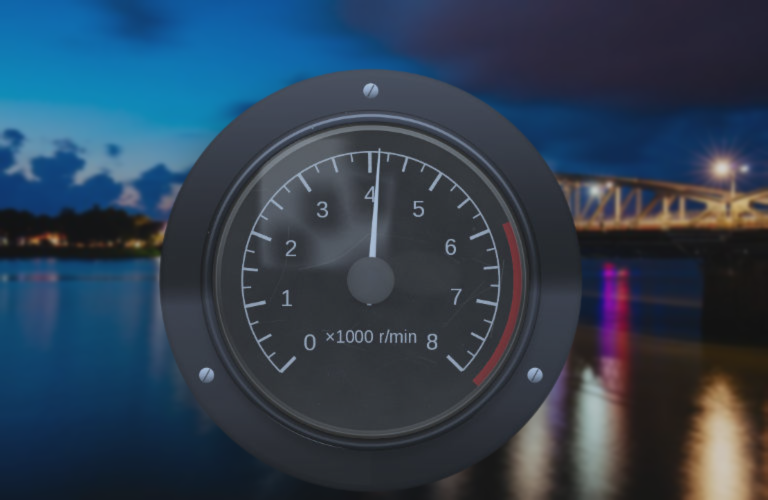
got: 4125 rpm
